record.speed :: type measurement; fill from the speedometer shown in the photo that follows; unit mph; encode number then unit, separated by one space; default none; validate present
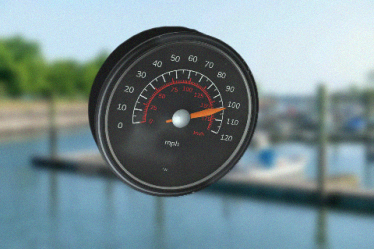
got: 100 mph
